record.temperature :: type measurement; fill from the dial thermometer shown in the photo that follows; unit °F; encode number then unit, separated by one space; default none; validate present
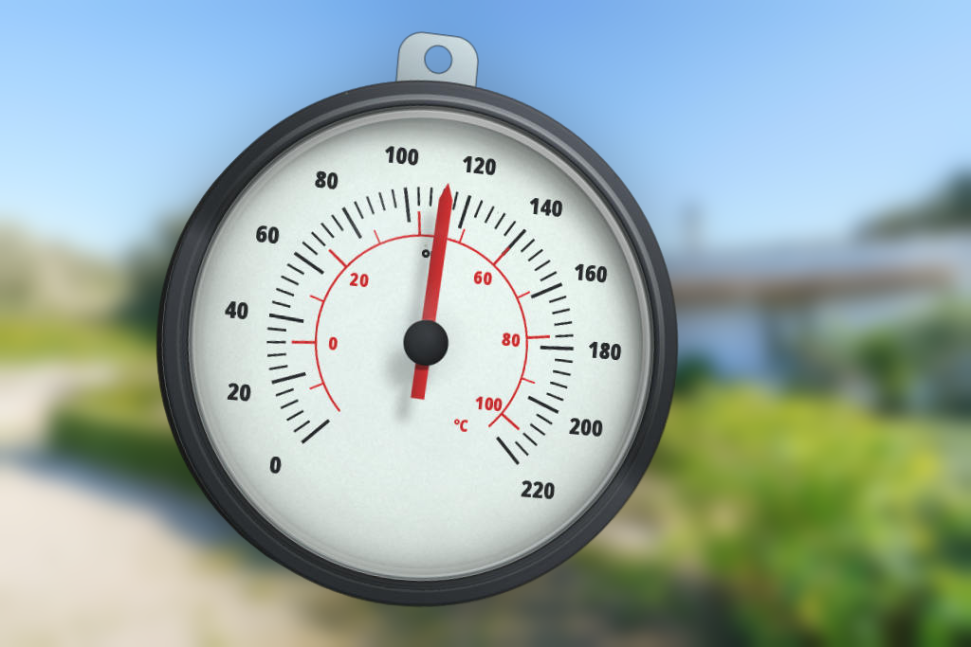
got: 112 °F
